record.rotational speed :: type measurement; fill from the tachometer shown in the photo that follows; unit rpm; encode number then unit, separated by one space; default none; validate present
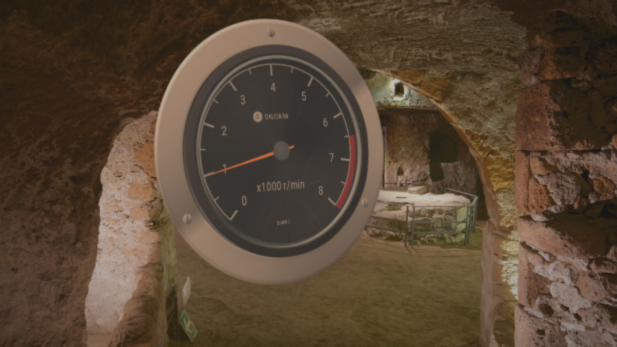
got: 1000 rpm
